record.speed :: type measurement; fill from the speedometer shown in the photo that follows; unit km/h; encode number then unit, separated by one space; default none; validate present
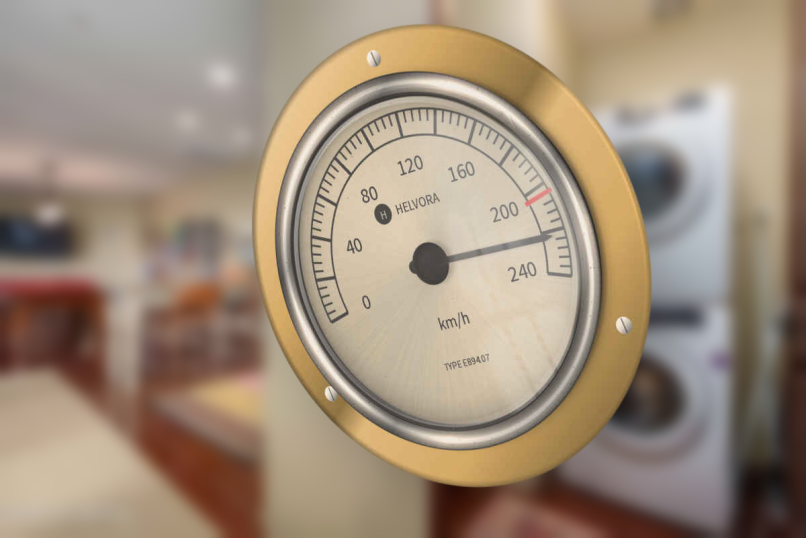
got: 222 km/h
